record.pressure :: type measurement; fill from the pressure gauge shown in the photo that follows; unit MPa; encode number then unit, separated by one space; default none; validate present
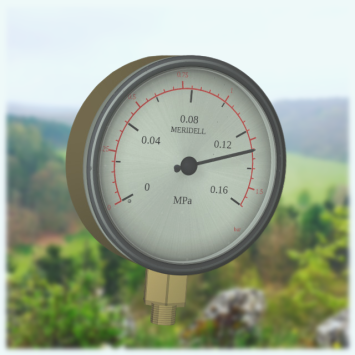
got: 0.13 MPa
